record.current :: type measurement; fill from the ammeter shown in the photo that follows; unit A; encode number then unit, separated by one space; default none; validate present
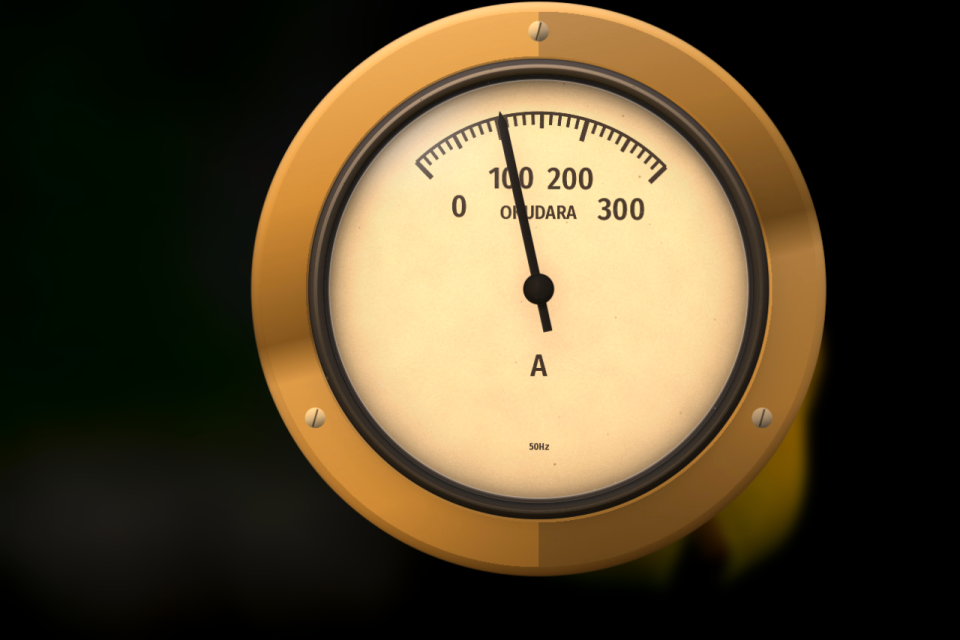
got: 105 A
